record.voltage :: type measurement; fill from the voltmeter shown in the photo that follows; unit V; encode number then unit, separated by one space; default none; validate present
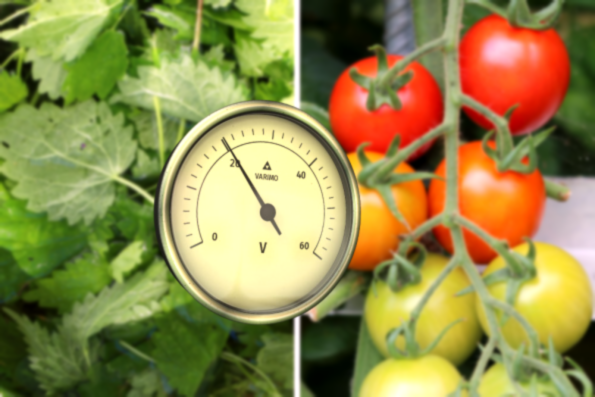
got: 20 V
